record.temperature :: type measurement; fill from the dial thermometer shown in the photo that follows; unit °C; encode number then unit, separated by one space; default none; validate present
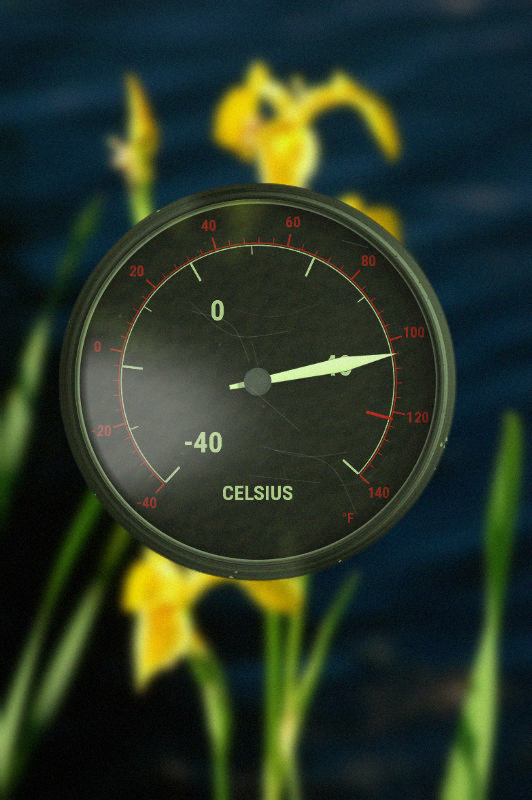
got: 40 °C
